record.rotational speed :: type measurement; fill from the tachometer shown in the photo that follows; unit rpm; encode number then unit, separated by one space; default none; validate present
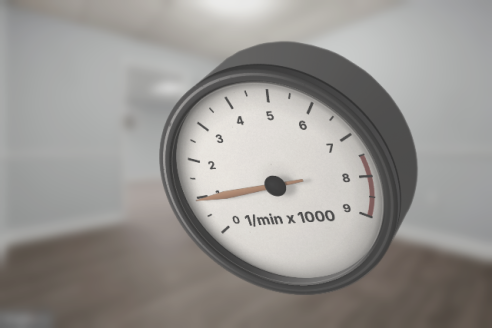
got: 1000 rpm
